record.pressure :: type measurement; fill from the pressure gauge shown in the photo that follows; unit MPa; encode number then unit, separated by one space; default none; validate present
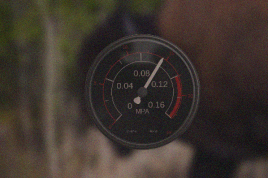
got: 0.1 MPa
